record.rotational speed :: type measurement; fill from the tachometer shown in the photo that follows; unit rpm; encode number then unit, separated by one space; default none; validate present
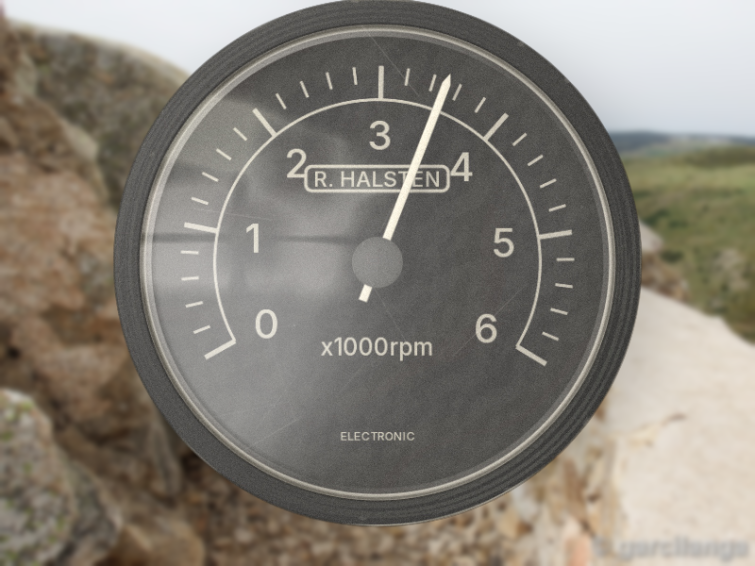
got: 3500 rpm
